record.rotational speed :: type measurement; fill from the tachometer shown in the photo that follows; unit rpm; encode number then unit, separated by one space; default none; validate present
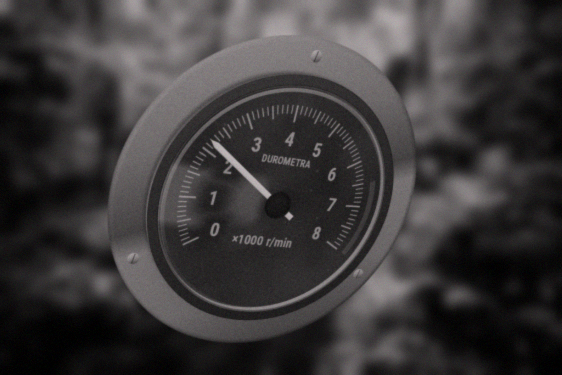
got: 2200 rpm
